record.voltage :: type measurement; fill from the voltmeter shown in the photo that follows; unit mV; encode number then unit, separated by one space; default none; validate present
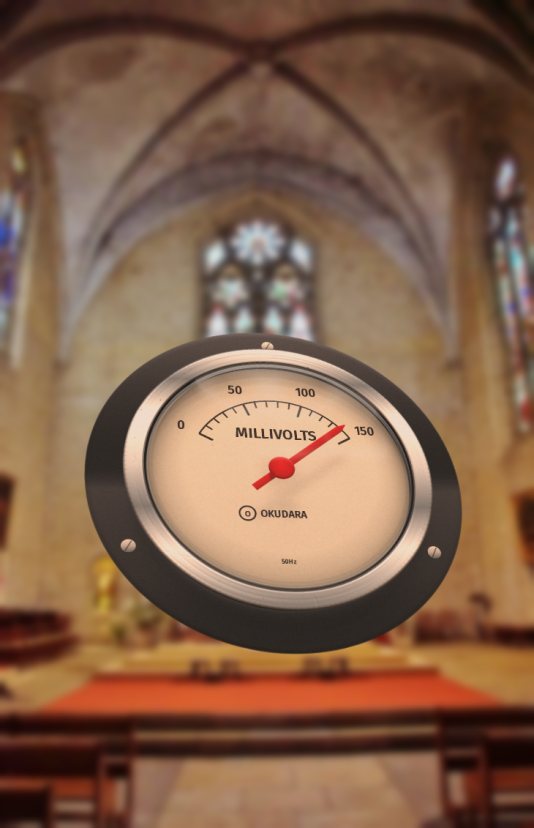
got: 140 mV
